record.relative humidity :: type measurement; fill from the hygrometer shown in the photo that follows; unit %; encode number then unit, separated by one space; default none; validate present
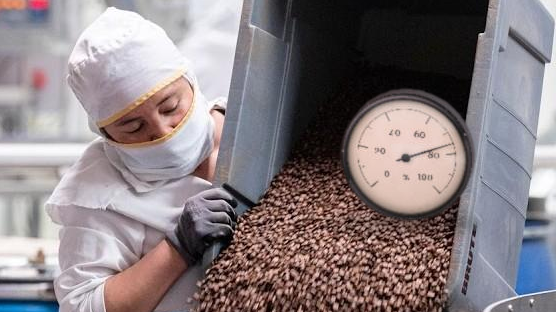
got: 75 %
